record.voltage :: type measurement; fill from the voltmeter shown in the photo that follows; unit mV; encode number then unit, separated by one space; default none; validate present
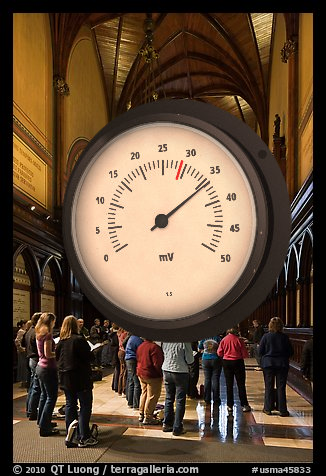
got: 36 mV
